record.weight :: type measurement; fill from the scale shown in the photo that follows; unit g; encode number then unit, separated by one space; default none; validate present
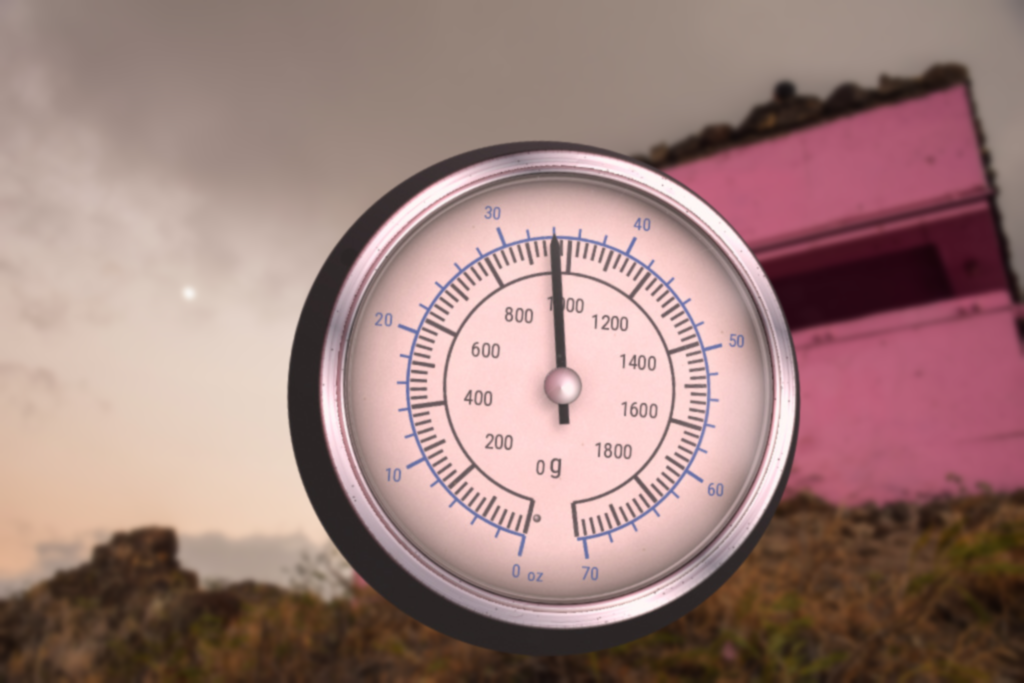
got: 960 g
